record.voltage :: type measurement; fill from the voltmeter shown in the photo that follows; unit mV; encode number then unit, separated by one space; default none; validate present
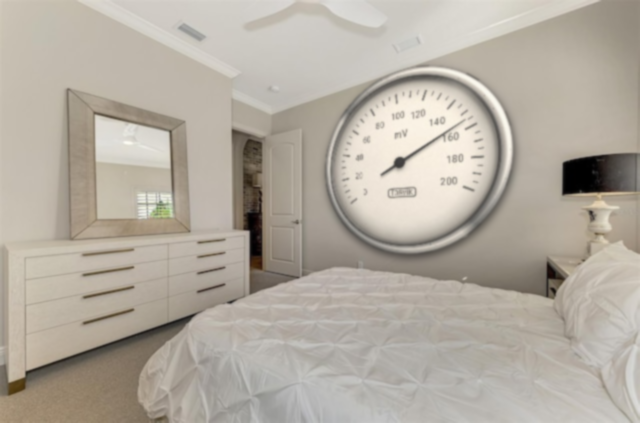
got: 155 mV
